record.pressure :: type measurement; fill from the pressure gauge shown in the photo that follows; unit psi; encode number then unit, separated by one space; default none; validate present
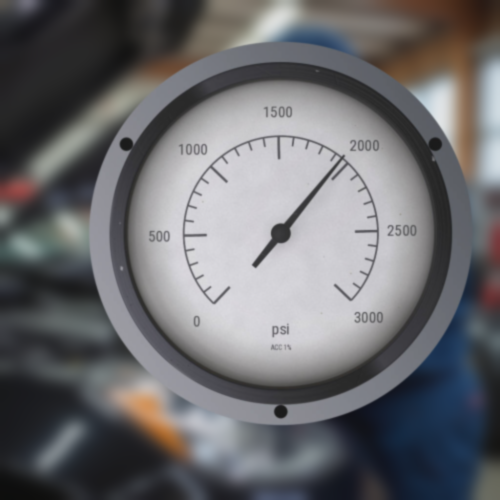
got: 1950 psi
